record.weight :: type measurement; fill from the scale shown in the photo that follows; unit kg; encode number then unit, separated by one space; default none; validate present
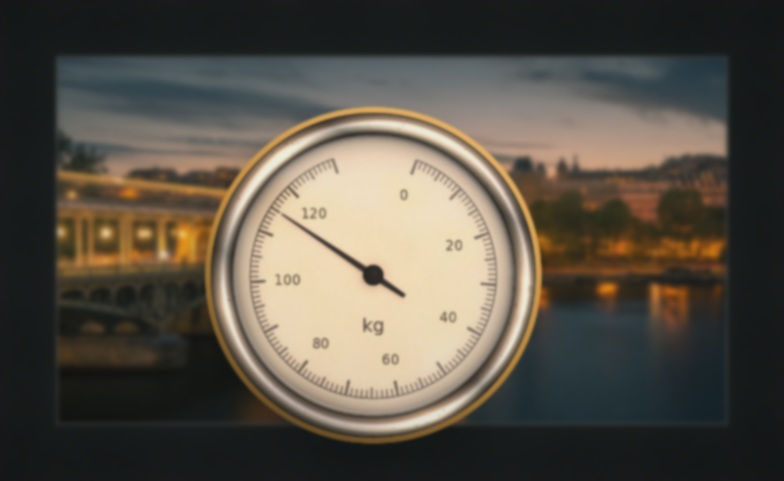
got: 115 kg
